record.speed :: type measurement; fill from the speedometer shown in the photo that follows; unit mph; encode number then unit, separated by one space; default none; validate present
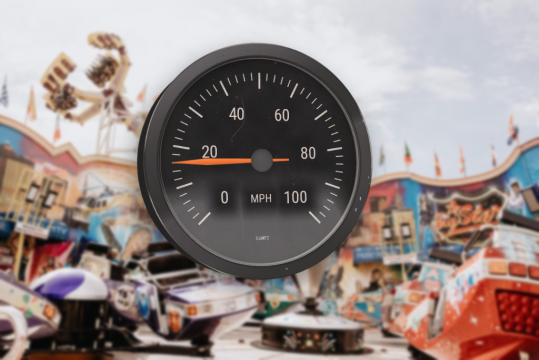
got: 16 mph
